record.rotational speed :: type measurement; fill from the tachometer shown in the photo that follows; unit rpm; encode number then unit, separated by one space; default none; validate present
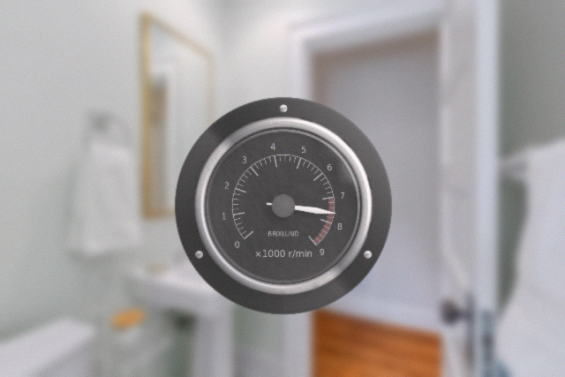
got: 7600 rpm
